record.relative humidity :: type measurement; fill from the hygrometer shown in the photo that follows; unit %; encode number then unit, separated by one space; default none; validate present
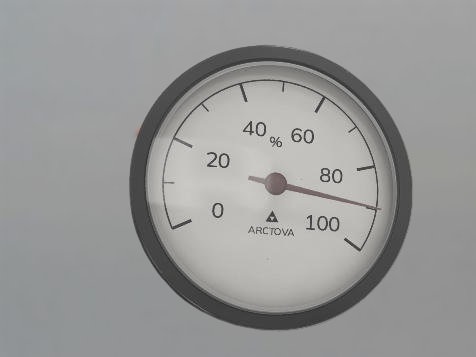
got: 90 %
